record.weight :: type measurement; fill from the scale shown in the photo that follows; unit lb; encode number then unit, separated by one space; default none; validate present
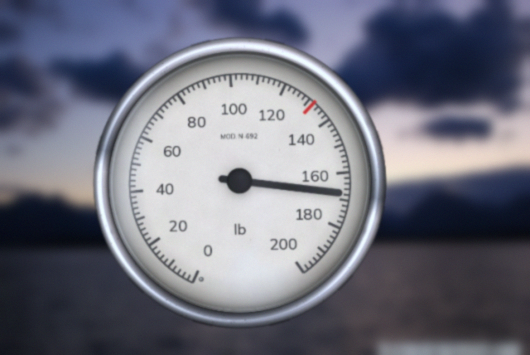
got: 168 lb
